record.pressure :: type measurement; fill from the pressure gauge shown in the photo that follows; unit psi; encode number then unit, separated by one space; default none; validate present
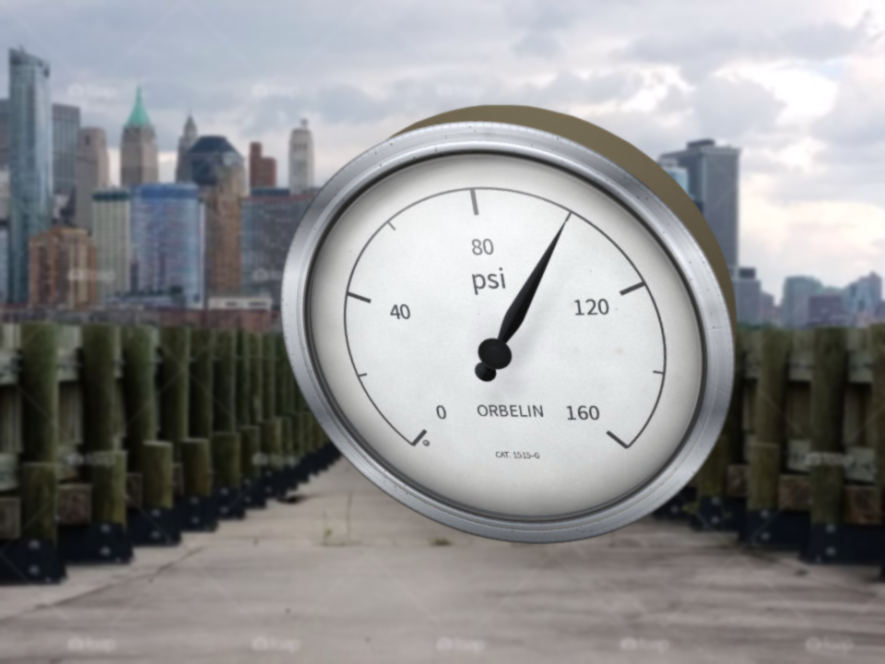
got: 100 psi
